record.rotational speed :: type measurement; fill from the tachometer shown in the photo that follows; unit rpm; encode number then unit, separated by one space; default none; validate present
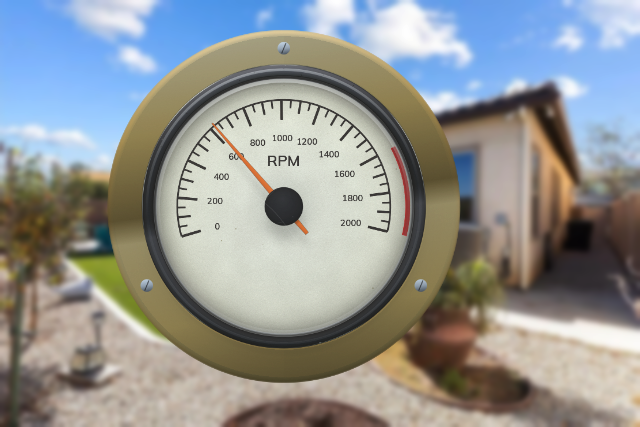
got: 625 rpm
